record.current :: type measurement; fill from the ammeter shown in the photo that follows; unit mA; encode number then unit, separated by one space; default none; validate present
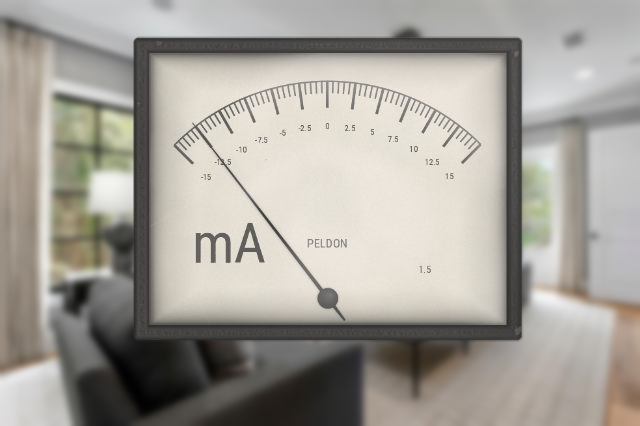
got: -12.5 mA
